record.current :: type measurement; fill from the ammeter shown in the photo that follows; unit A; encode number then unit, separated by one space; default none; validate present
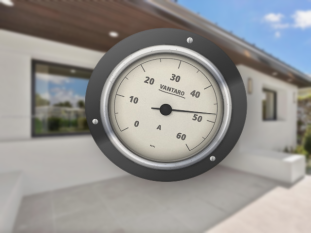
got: 47.5 A
